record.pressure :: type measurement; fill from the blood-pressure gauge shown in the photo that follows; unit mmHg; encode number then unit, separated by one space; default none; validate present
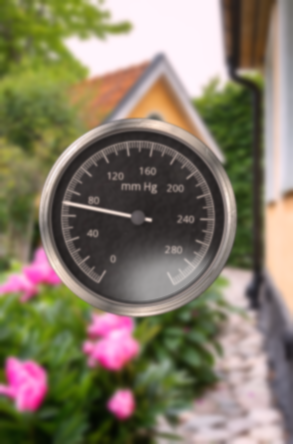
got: 70 mmHg
